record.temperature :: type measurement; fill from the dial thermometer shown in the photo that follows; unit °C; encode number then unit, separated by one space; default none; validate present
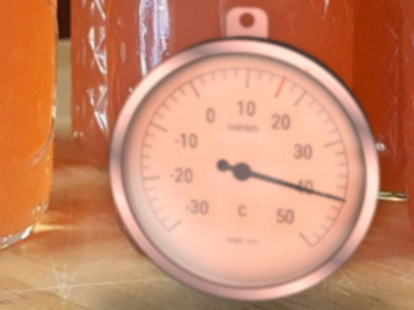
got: 40 °C
